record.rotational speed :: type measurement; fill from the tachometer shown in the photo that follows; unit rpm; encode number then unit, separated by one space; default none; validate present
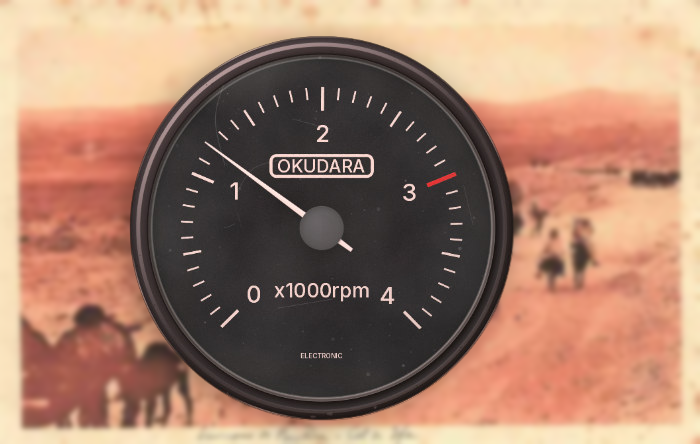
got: 1200 rpm
